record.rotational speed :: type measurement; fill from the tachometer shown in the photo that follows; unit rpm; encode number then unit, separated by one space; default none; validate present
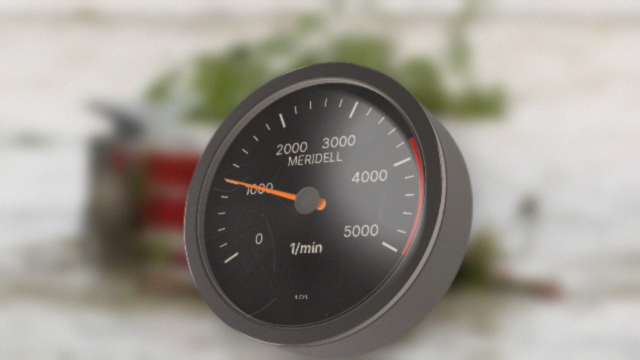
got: 1000 rpm
